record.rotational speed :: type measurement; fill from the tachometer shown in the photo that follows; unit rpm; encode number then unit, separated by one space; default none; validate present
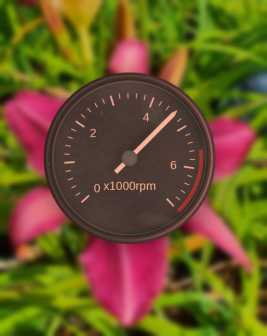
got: 4600 rpm
